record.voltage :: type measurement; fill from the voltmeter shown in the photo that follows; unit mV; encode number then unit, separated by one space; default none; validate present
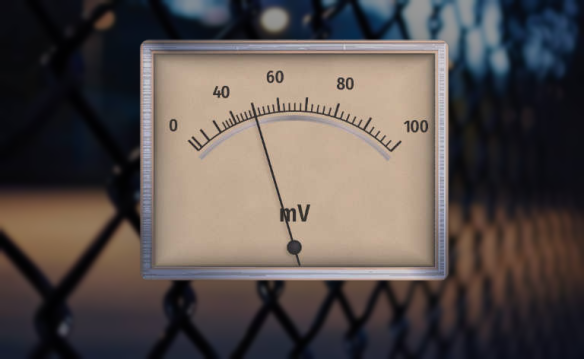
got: 50 mV
